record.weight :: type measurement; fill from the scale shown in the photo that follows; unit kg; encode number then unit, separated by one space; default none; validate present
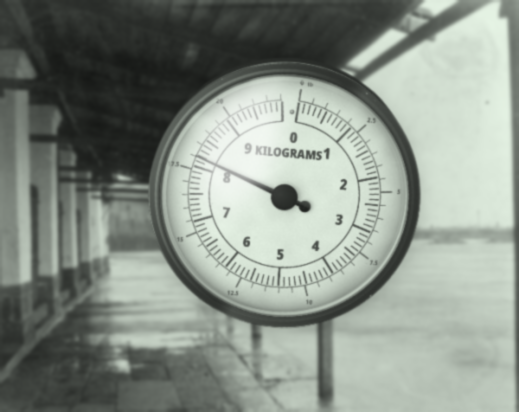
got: 8.2 kg
